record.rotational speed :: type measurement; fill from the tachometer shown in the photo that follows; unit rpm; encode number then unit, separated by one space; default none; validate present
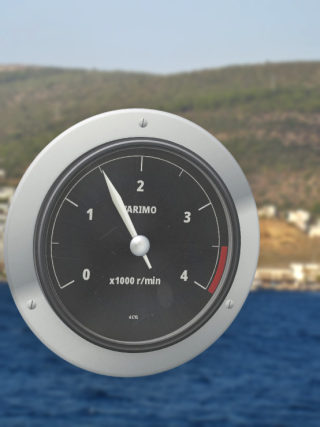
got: 1500 rpm
